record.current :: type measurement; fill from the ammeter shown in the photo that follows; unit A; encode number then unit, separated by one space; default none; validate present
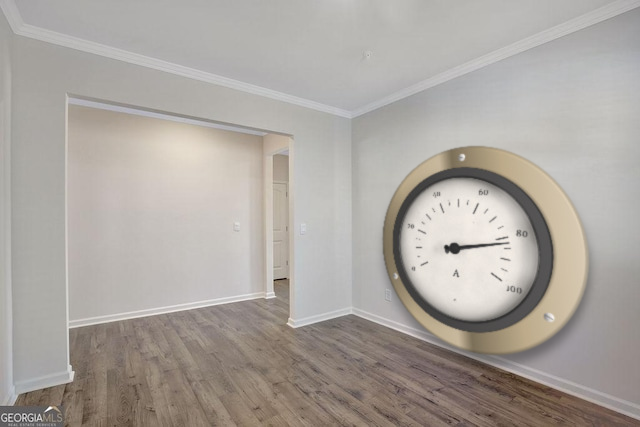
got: 82.5 A
